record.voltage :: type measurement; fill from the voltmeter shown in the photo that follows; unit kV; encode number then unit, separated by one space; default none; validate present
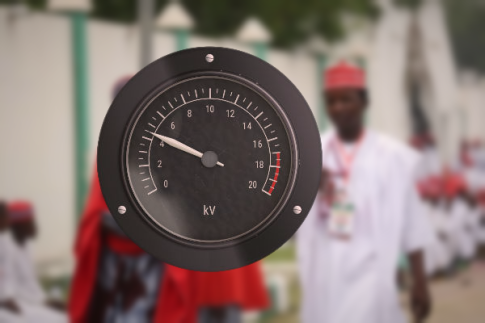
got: 4.5 kV
